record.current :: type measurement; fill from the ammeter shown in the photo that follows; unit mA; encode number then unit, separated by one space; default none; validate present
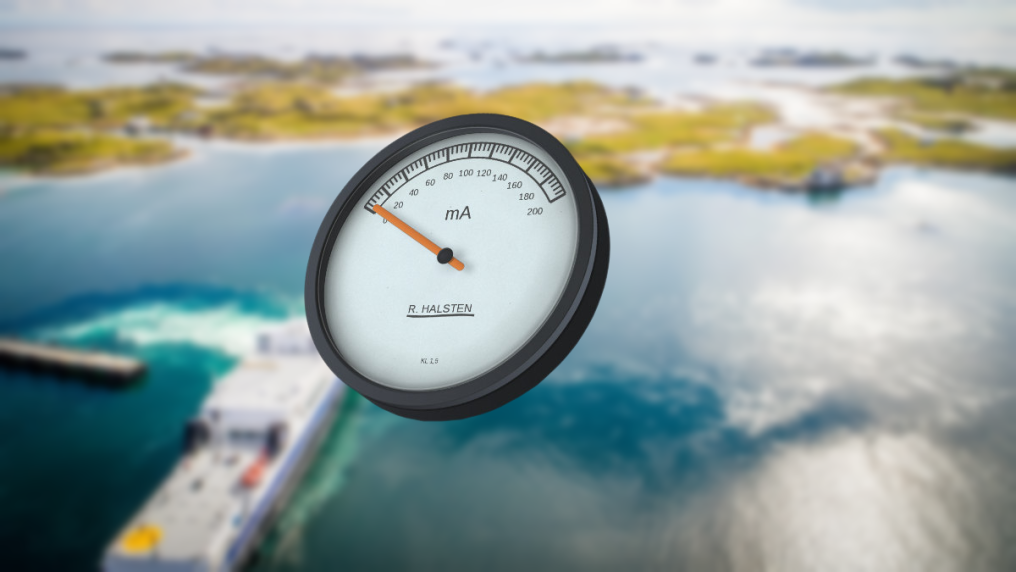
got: 4 mA
